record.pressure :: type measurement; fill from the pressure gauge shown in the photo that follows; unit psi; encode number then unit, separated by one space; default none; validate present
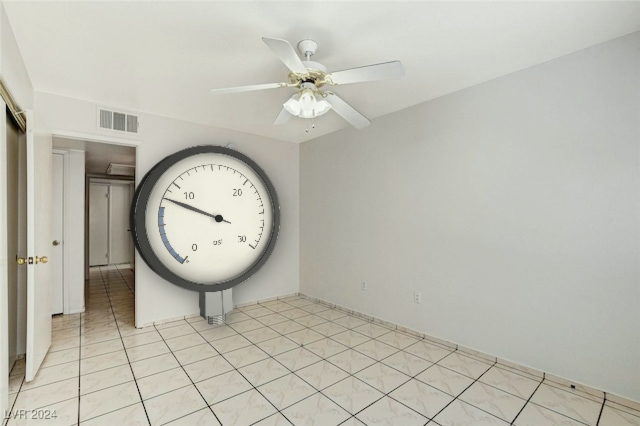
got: 8 psi
